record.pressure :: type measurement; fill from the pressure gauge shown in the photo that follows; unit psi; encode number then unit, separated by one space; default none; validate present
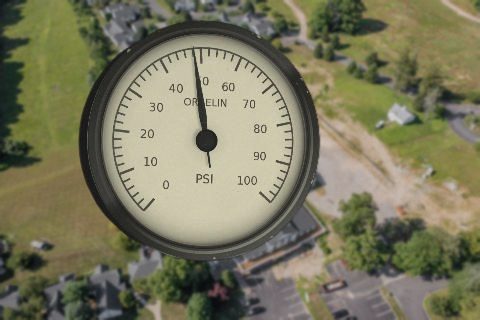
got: 48 psi
